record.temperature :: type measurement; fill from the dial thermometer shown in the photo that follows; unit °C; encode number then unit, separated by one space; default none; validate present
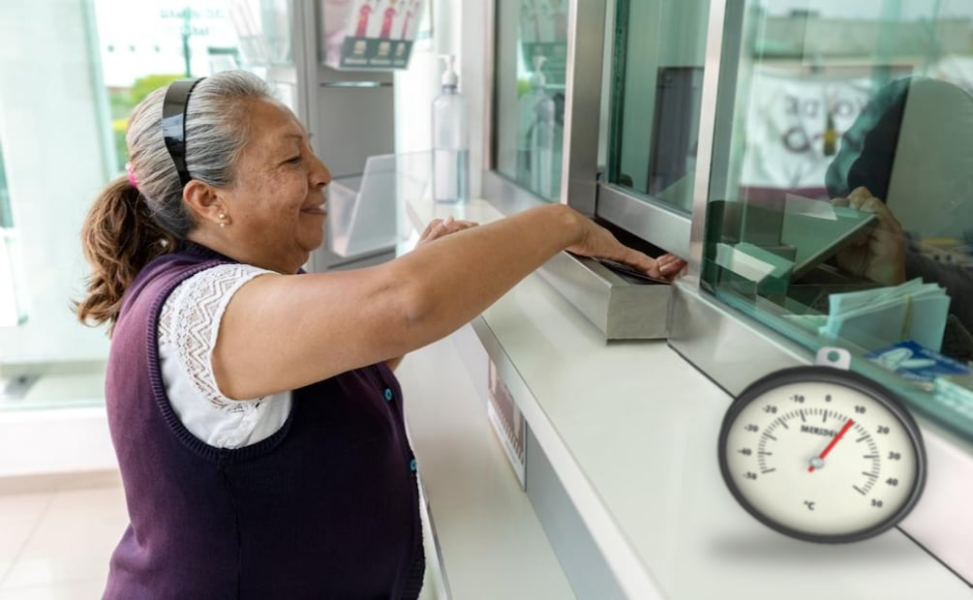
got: 10 °C
